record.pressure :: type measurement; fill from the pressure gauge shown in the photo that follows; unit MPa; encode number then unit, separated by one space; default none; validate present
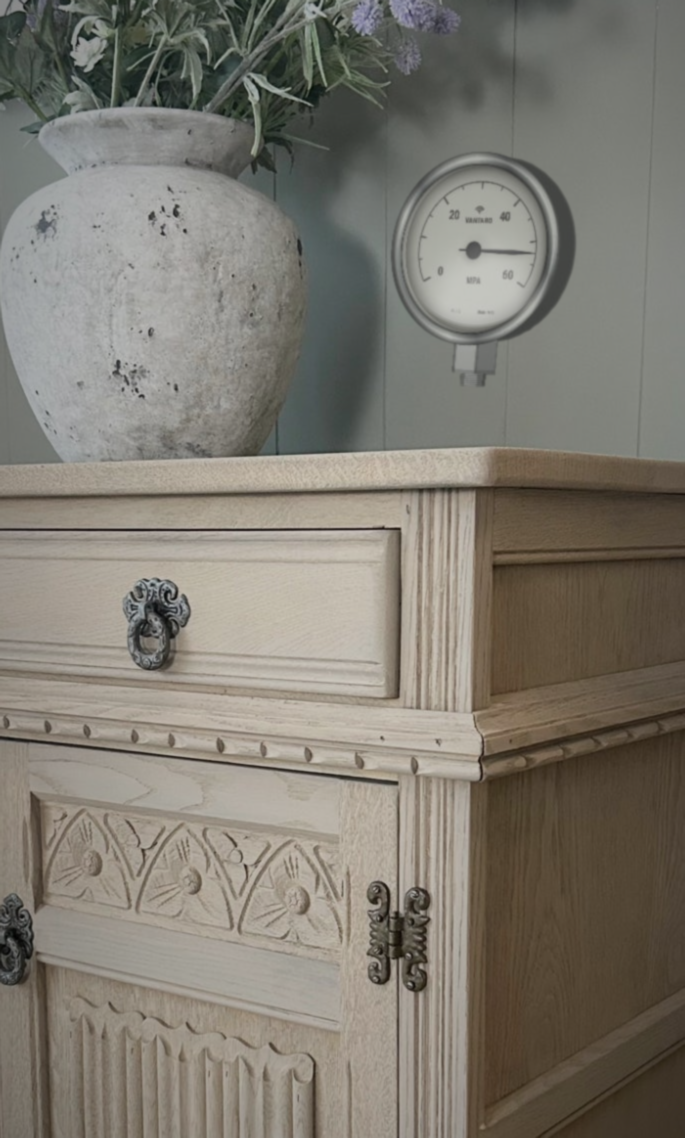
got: 52.5 MPa
